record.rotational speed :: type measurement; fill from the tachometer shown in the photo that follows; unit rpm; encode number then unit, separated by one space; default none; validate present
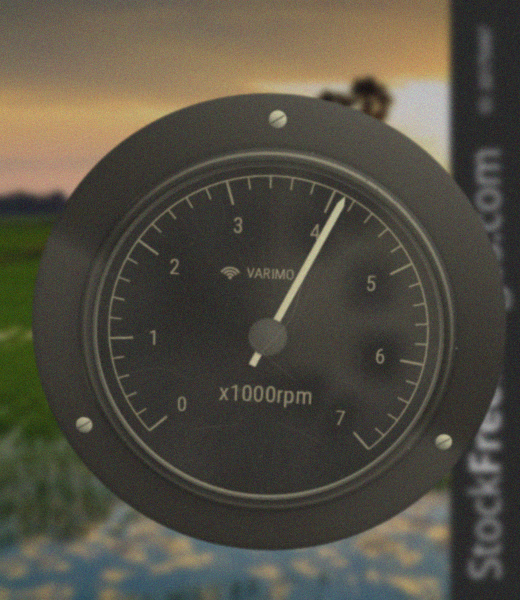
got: 4100 rpm
